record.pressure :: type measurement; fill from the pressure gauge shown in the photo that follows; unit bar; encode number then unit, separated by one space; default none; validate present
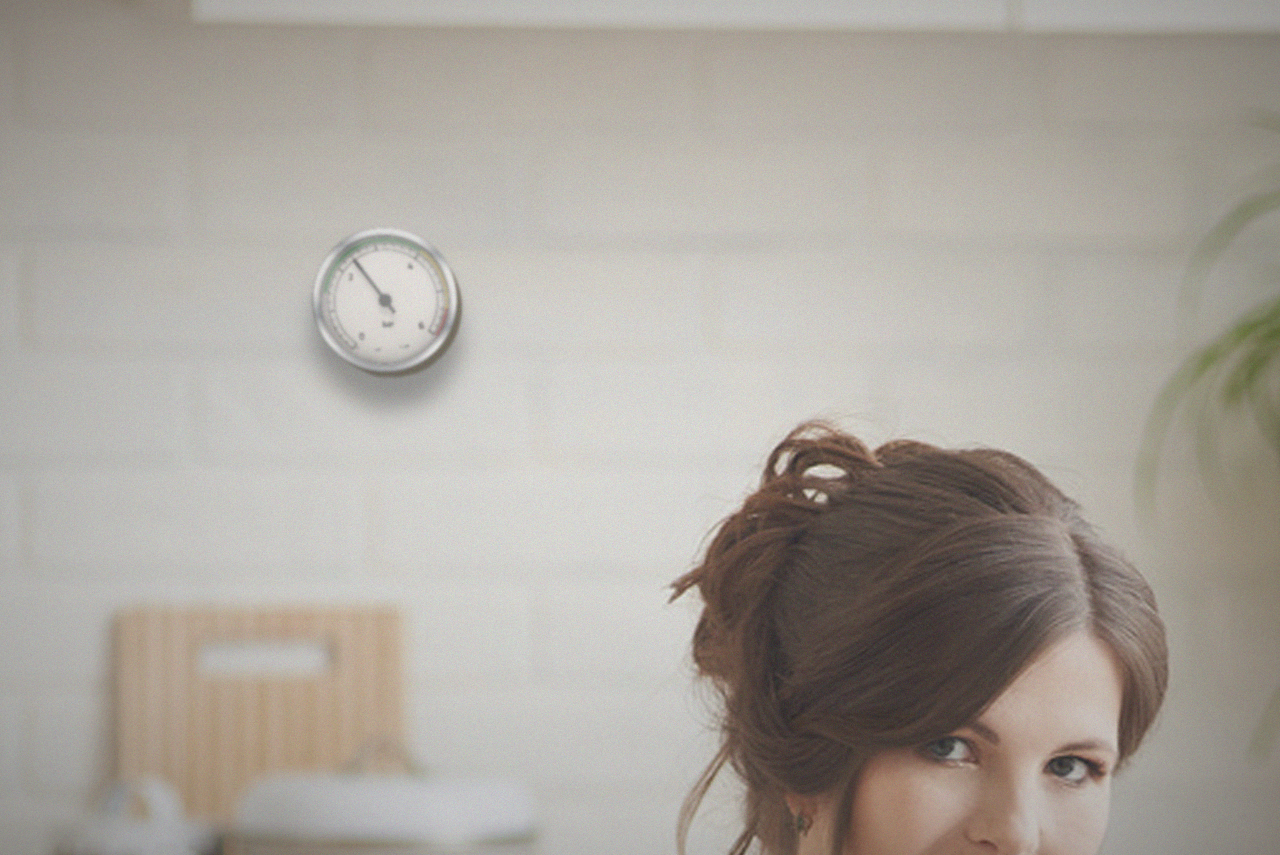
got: 2.4 bar
